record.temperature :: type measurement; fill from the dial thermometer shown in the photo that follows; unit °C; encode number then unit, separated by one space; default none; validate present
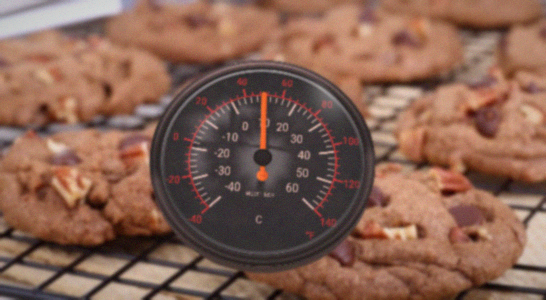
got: 10 °C
